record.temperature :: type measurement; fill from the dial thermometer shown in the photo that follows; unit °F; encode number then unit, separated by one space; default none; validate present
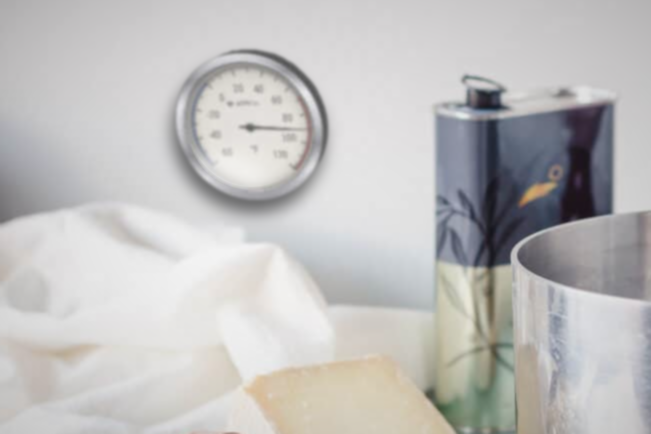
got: 90 °F
